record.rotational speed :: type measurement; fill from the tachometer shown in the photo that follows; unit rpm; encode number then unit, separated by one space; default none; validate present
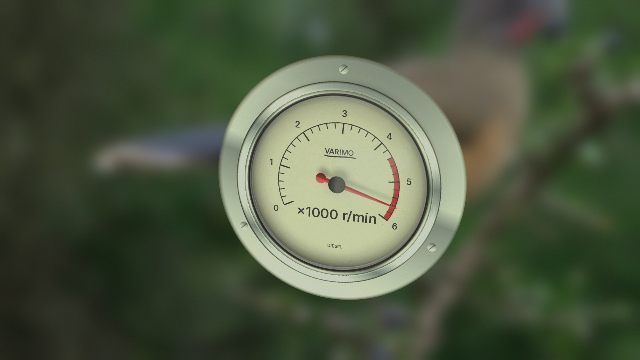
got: 5600 rpm
